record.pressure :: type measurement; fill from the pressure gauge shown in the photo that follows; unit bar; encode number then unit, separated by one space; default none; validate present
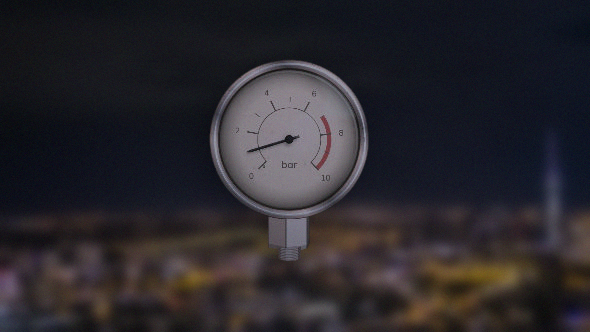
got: 1 bar
